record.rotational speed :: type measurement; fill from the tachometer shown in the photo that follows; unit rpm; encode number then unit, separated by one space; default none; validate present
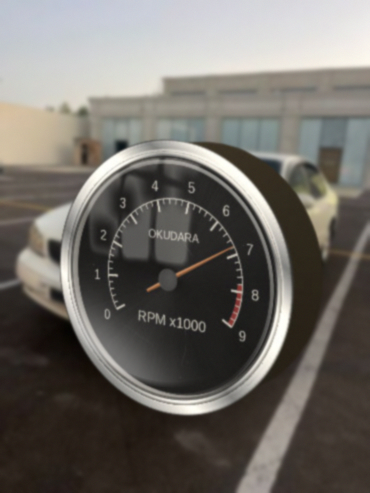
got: 6800 rpm
